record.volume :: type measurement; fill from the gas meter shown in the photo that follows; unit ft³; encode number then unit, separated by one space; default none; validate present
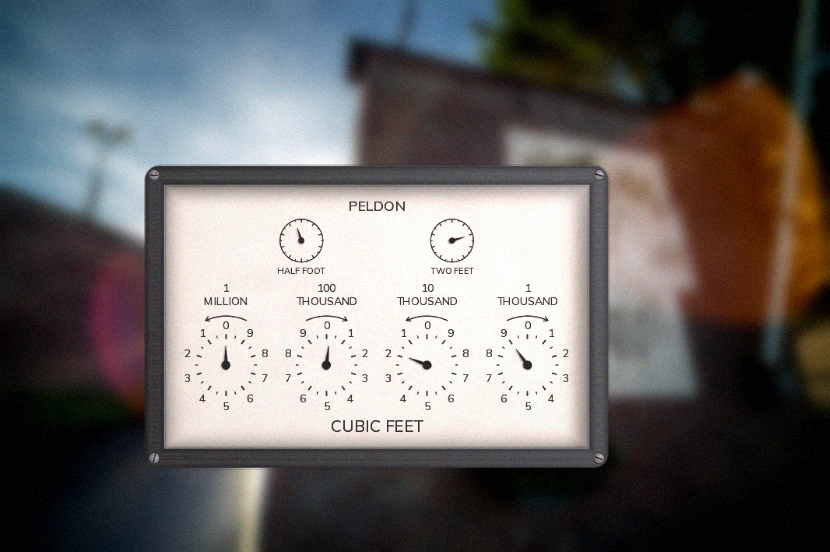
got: 1900 ft³
